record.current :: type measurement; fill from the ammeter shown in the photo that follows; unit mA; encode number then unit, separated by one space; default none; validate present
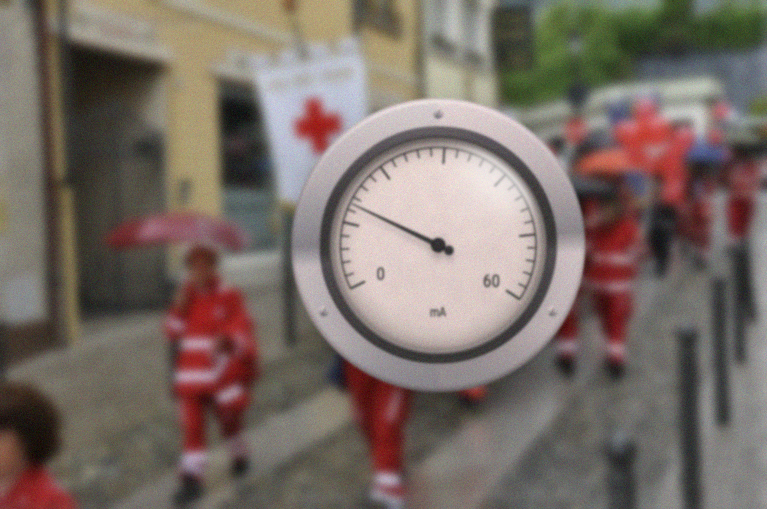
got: 13 mA
